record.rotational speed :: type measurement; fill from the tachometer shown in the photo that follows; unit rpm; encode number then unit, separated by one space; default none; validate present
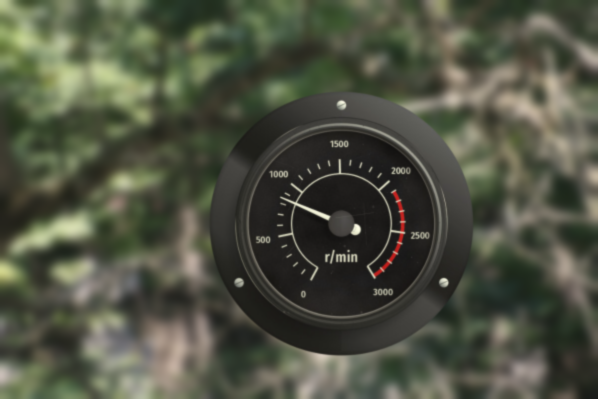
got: 850 rpm
